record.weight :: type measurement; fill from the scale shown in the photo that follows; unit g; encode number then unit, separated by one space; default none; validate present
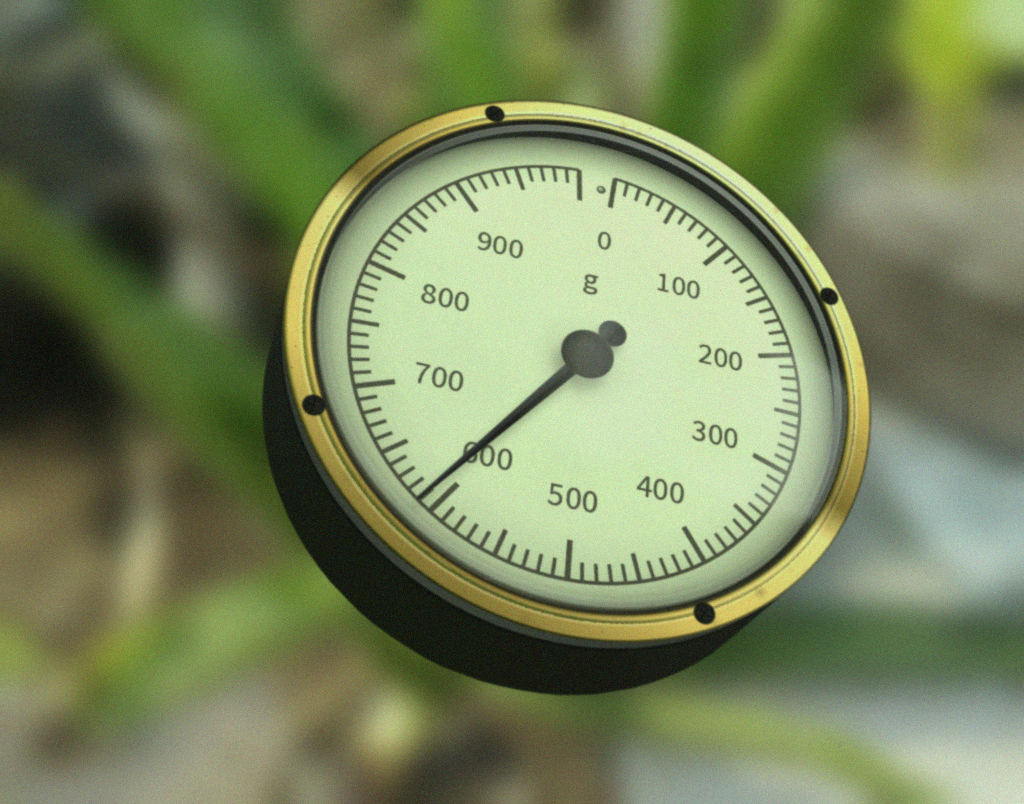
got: 610 g
